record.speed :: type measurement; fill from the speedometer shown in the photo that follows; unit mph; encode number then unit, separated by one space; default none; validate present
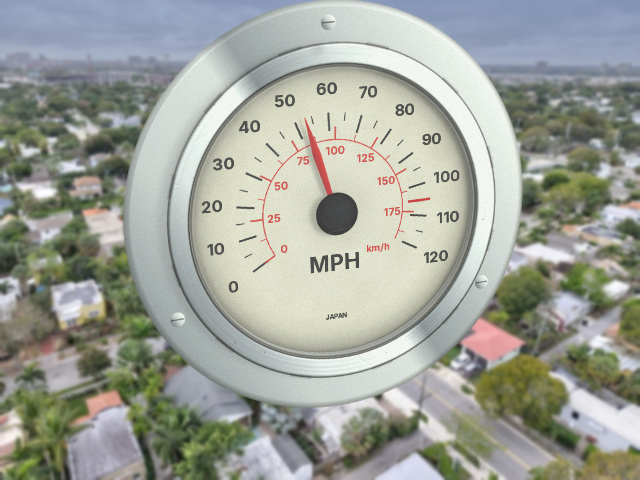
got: 52.5 mph
